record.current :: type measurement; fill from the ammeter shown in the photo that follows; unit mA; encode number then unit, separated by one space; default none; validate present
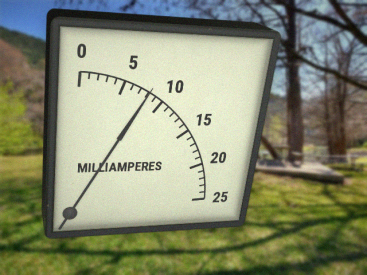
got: 8 mA
